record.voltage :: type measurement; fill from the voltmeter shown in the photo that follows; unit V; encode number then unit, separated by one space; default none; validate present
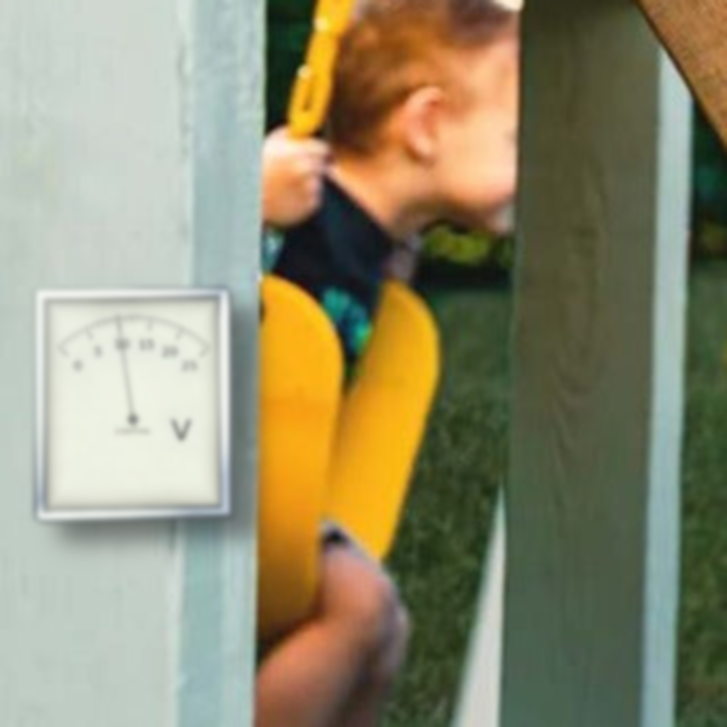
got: 10 V
